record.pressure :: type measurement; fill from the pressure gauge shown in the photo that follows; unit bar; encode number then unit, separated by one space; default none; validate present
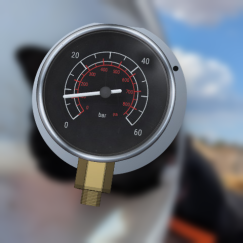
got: 7.5 bar
